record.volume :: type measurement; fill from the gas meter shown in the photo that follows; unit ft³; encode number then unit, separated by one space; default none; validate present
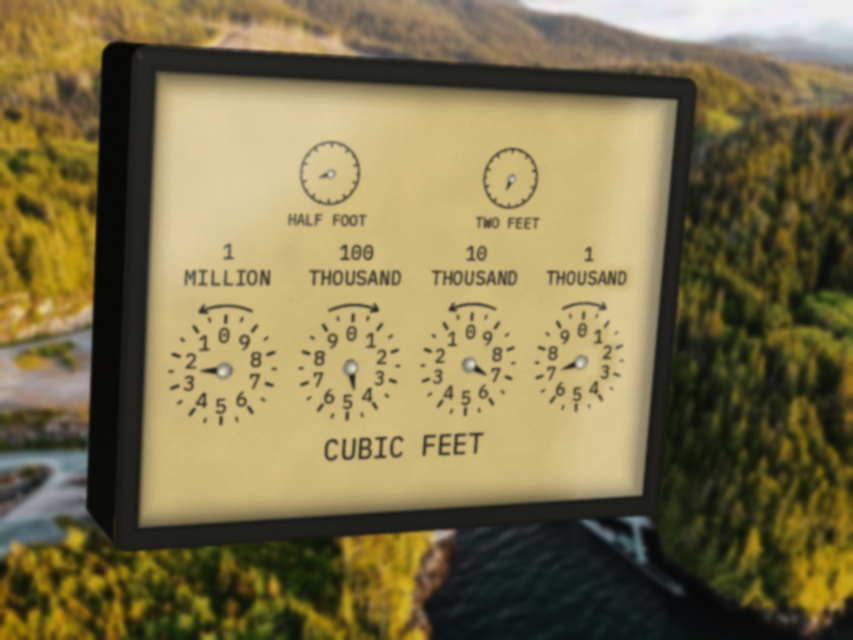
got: 246700 ft³
